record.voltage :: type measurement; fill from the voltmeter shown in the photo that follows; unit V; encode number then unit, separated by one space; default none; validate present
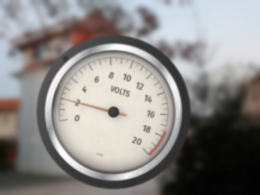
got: 2 V
